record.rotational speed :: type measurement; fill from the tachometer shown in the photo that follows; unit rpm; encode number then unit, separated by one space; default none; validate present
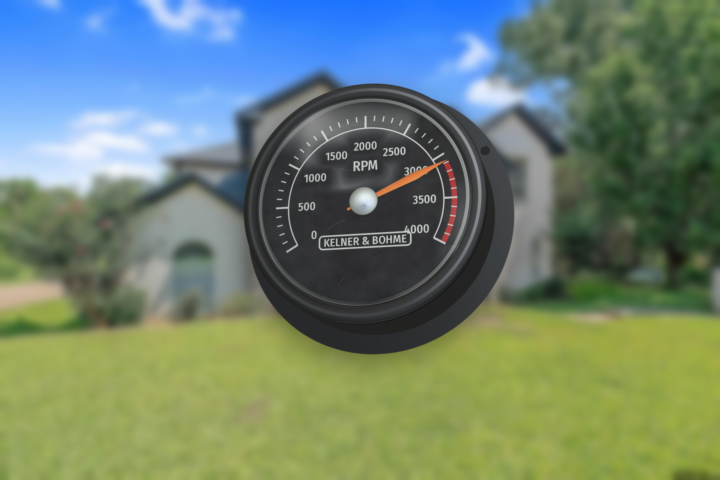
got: 3100 rpm
